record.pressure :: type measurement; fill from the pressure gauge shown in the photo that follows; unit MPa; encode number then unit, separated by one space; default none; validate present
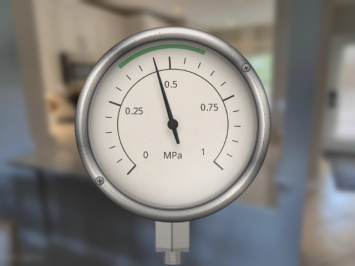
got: 0.45 MPa
